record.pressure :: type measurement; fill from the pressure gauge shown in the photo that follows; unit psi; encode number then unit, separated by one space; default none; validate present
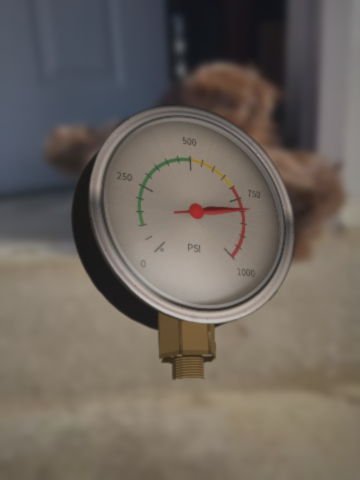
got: 800 psi
